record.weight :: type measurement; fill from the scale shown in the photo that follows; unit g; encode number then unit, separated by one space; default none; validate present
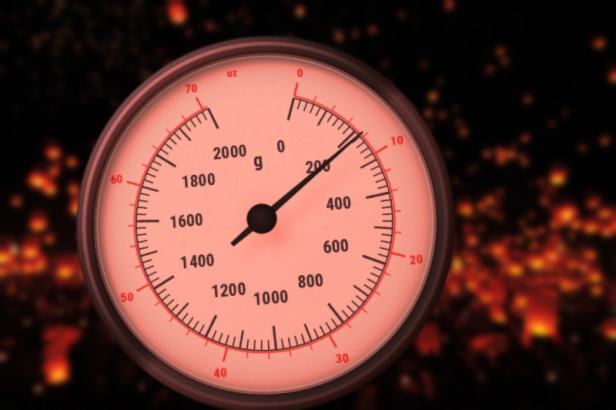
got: 220 g
